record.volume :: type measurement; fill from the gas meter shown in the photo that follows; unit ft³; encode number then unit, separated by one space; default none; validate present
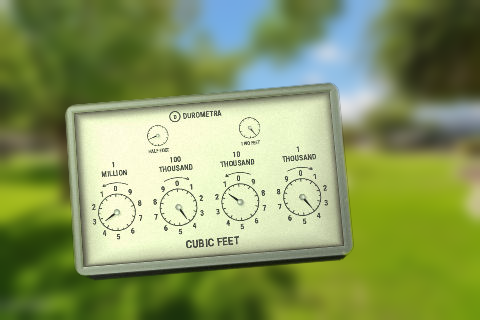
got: 341400 ft³
